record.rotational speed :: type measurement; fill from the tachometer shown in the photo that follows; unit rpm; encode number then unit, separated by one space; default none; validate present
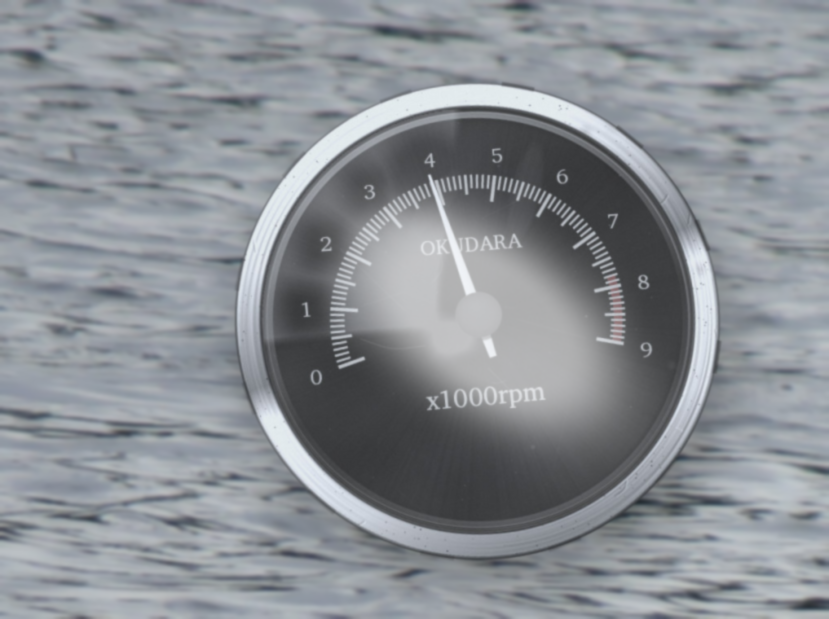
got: 3900 rpm
